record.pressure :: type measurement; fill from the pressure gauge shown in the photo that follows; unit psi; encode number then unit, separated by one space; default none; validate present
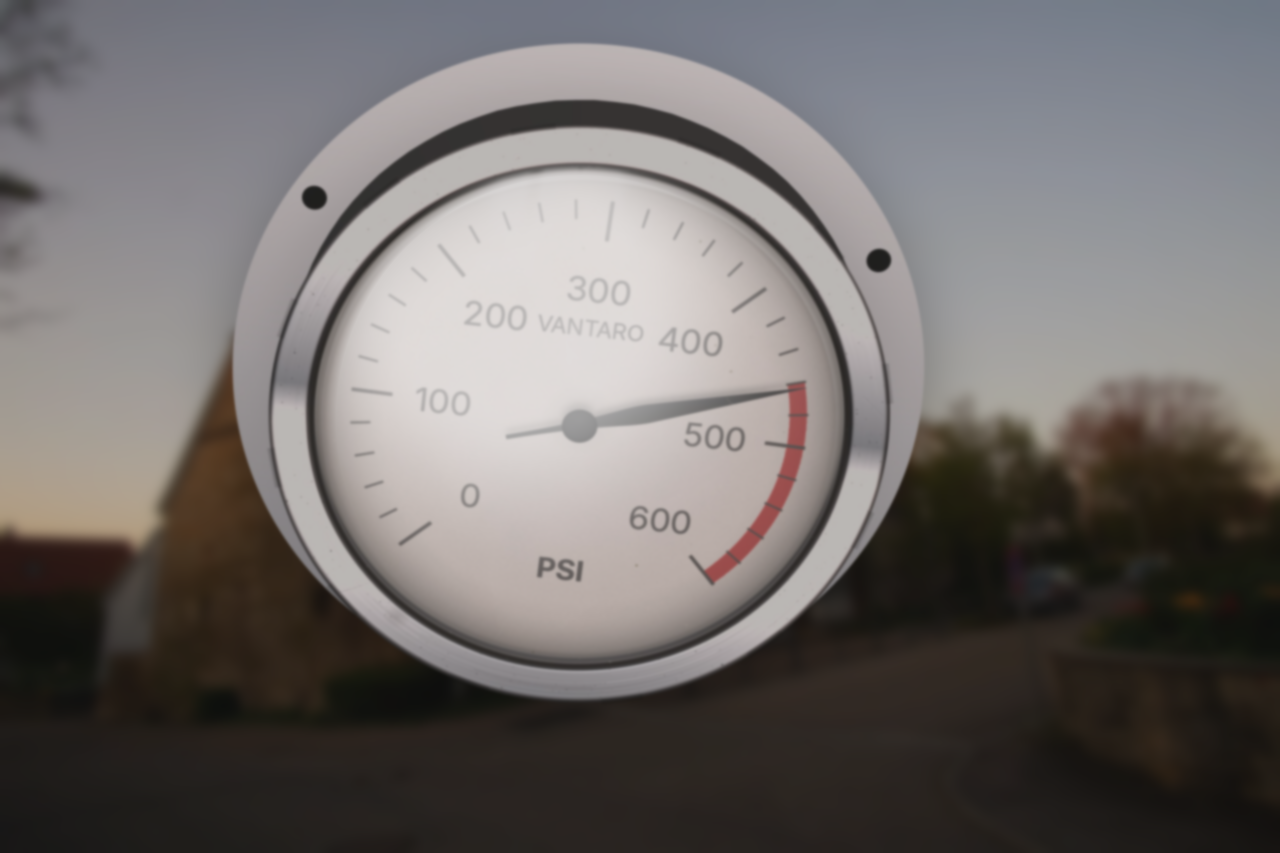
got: 460 psi
